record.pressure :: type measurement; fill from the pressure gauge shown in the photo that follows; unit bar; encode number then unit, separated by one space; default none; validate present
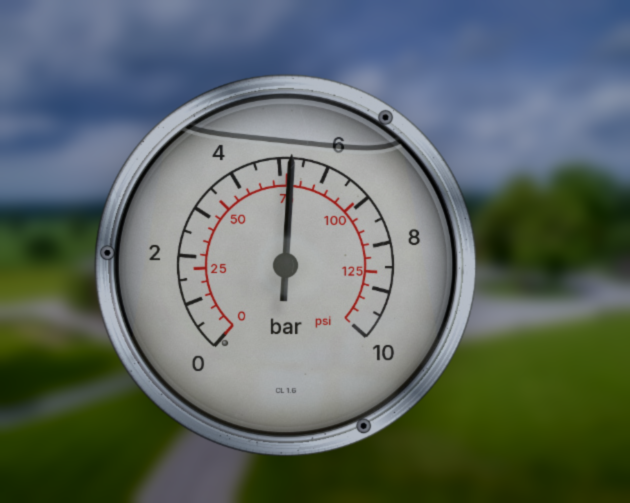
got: 5.25 bar
